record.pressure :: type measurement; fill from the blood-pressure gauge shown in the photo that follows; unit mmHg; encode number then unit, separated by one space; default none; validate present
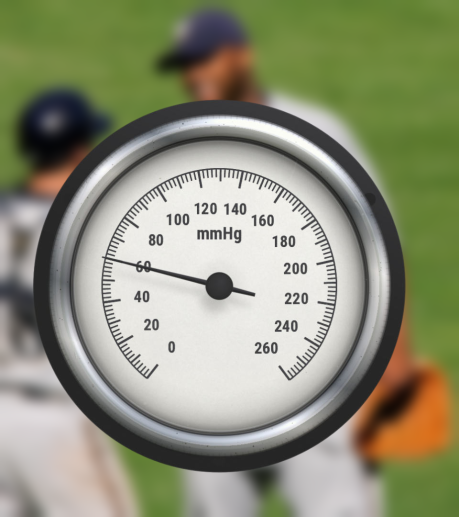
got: 60 mmHg
